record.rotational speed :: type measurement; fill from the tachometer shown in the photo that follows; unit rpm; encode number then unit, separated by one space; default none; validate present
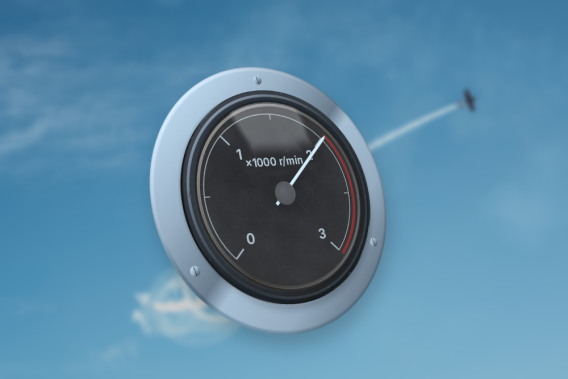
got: 2000 rpm
